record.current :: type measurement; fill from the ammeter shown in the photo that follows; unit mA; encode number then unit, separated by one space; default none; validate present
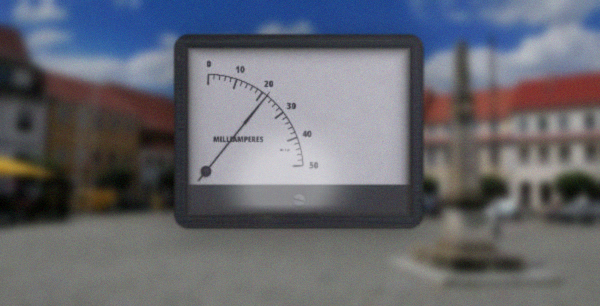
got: 22 mA
